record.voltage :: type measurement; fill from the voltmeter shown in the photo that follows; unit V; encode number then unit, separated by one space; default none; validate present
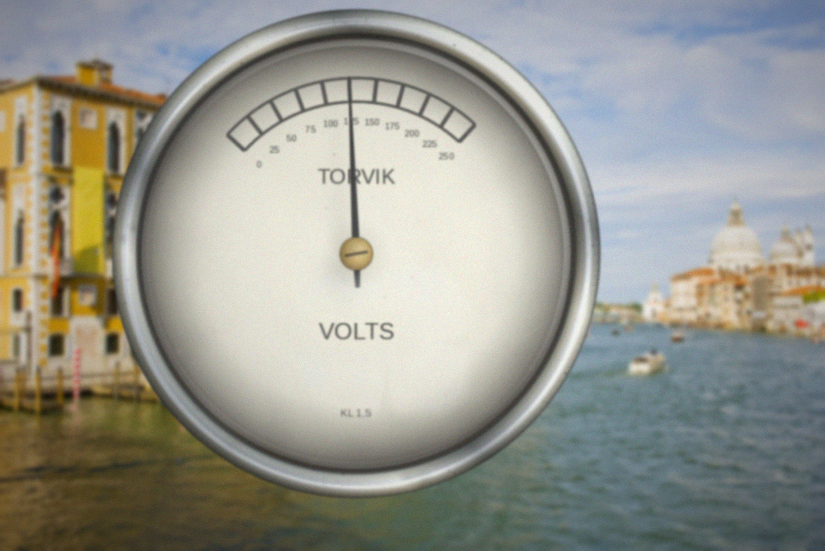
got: 125 V
